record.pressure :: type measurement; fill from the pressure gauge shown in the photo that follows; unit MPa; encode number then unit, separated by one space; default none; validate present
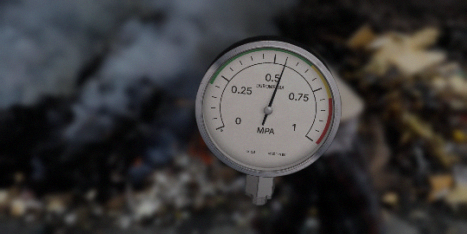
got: 0.55 MPa
